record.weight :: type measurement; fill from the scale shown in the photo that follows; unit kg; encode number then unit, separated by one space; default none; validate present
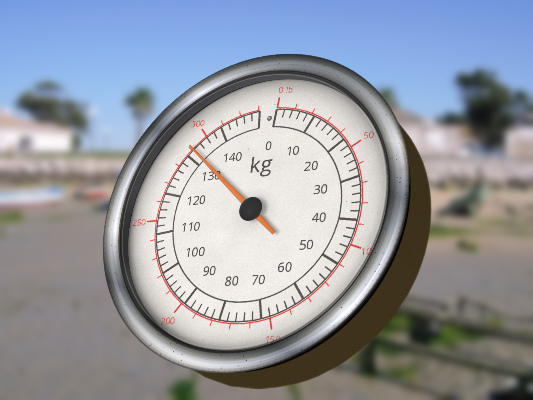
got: 132 kg
